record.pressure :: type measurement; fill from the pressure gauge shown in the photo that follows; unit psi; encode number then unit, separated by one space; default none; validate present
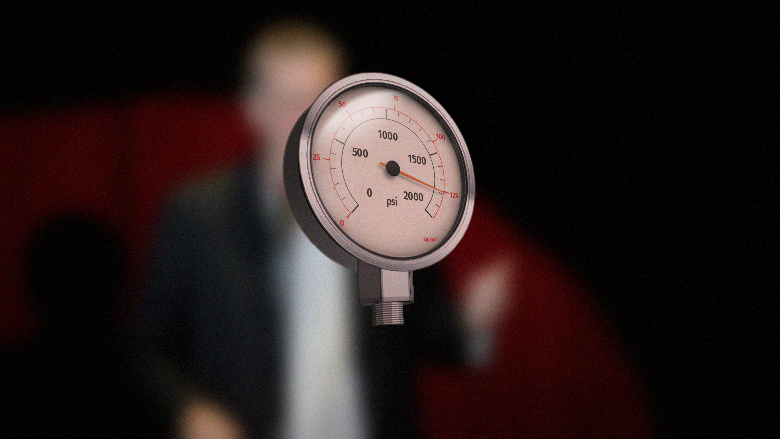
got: 1800 psi
